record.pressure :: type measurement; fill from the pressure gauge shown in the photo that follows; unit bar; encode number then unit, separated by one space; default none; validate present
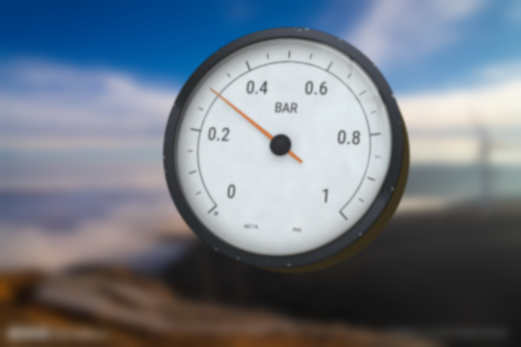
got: 0.3 bar
